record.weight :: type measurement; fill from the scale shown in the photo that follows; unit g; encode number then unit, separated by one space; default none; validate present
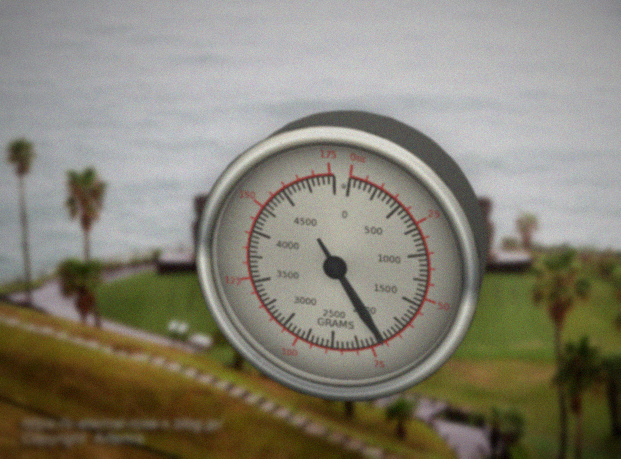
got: 2000 g
